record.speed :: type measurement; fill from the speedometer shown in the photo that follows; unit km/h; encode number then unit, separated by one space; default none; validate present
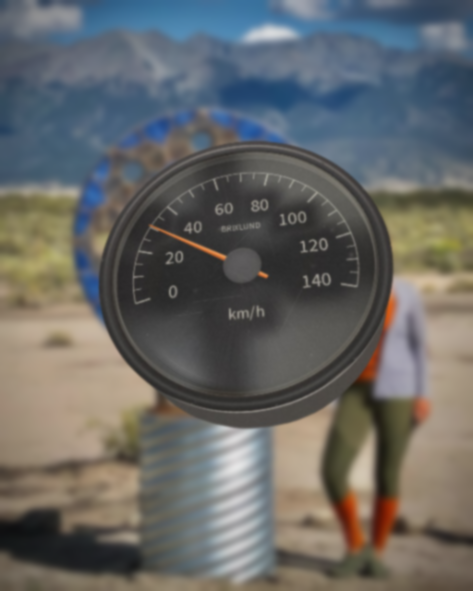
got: 30 km/h
